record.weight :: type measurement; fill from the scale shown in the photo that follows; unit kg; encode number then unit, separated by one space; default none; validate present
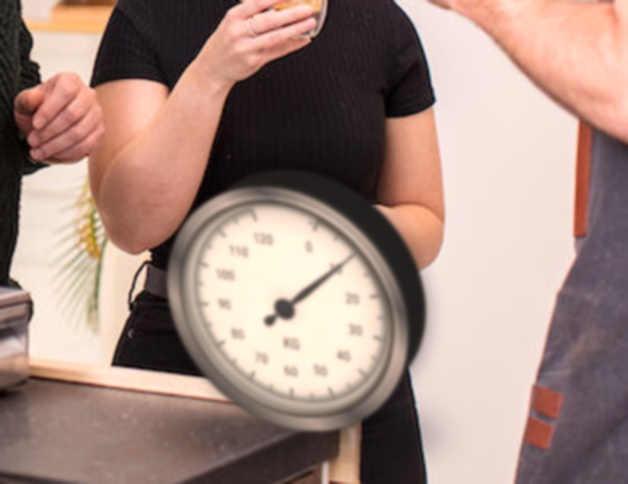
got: 10 kg
